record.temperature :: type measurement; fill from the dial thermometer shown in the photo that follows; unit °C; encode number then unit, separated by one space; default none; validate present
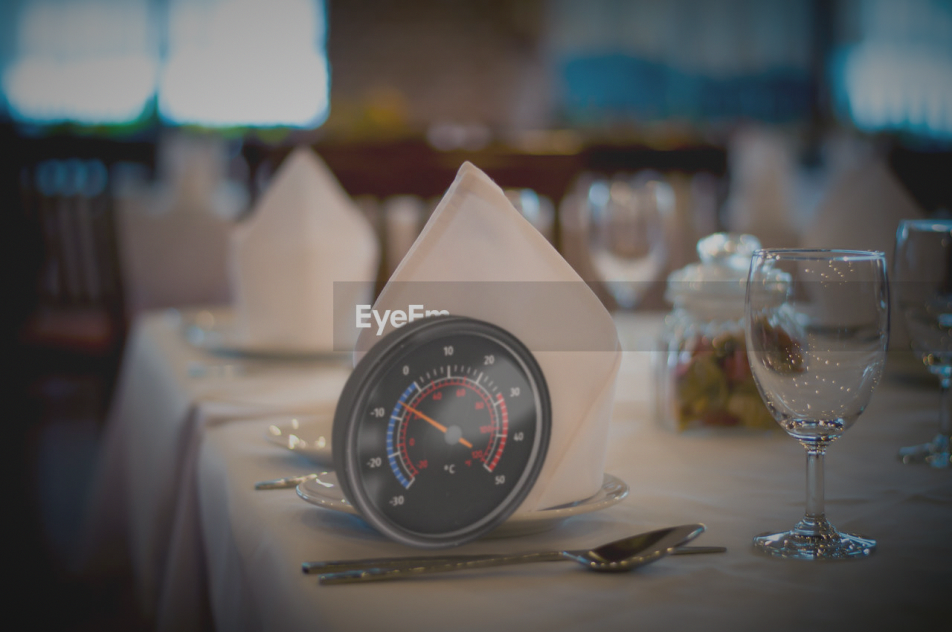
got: -6 °C
